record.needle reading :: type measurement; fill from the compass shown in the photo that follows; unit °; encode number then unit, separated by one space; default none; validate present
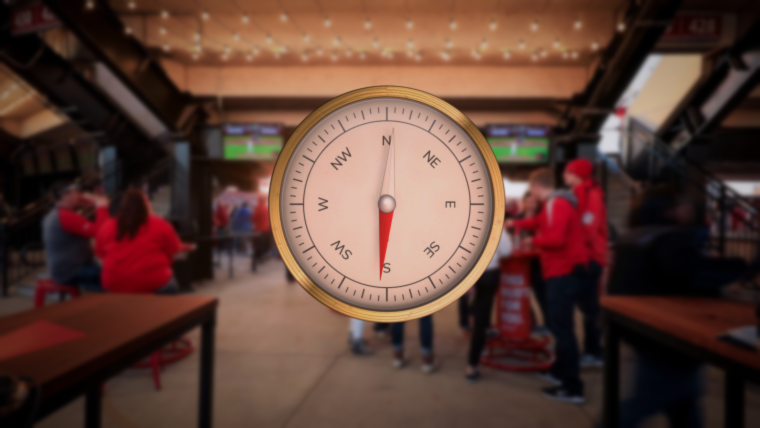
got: 185 °
